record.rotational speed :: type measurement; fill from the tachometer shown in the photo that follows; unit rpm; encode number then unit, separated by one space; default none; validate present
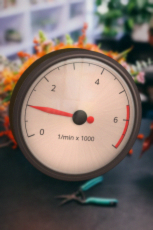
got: 1000 rpm
